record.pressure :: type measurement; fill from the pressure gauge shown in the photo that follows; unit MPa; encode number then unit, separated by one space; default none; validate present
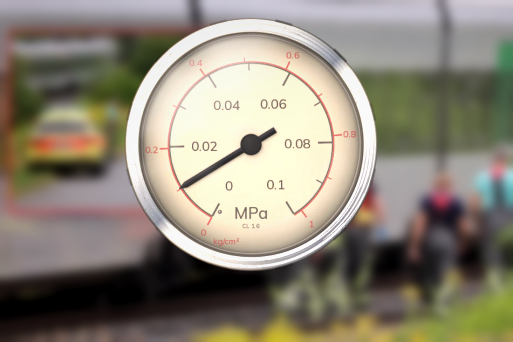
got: 0.01 MPa
